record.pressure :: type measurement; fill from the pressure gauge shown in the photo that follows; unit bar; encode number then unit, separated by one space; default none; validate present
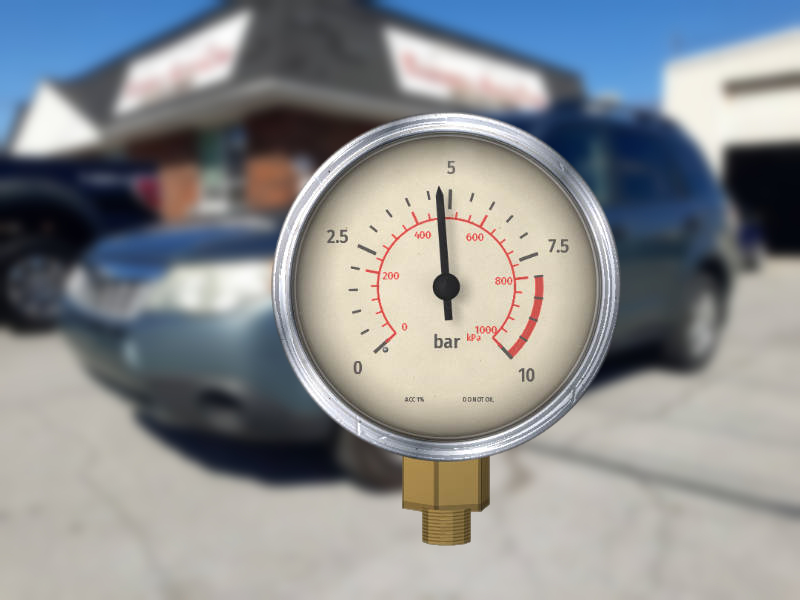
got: 4.75 bar
